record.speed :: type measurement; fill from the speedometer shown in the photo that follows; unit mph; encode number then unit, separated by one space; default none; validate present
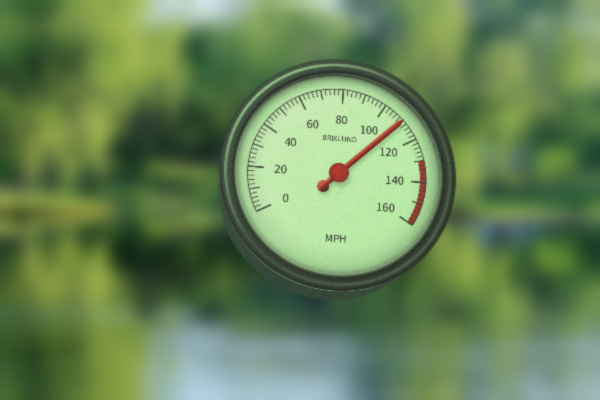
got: 110 mph
